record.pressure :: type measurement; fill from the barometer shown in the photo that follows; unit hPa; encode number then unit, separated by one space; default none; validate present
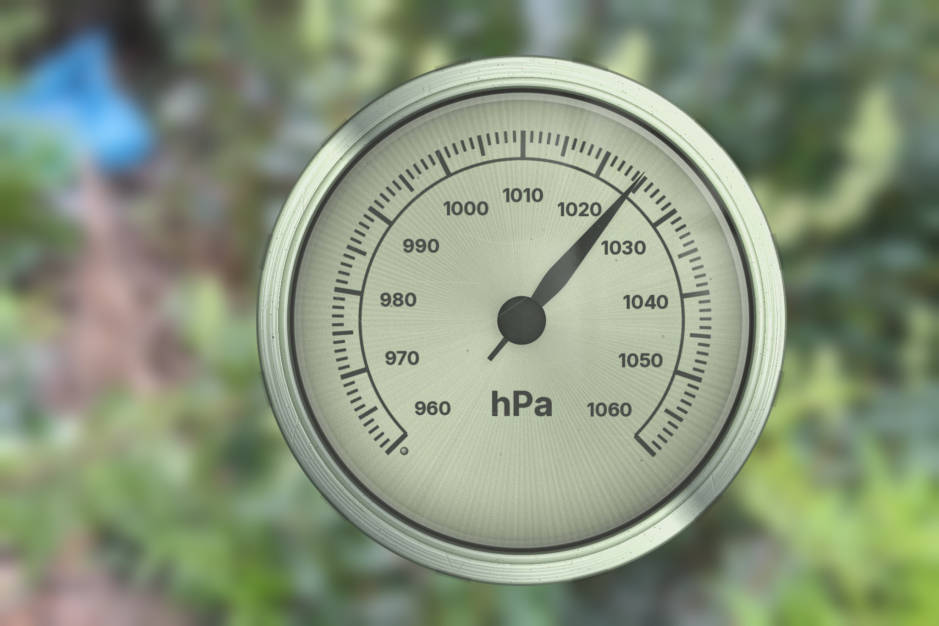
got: 1024.5 hPa
